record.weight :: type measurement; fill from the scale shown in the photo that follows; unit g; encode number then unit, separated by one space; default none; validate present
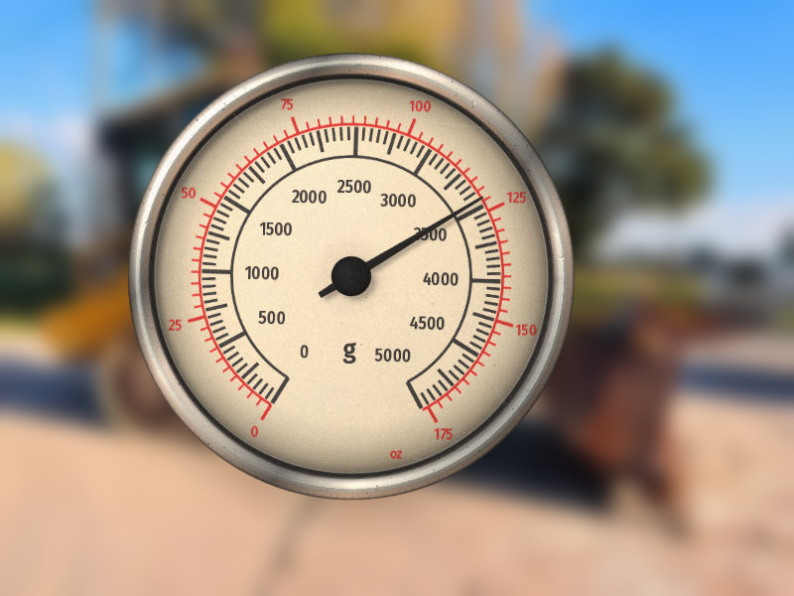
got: 3450 g
